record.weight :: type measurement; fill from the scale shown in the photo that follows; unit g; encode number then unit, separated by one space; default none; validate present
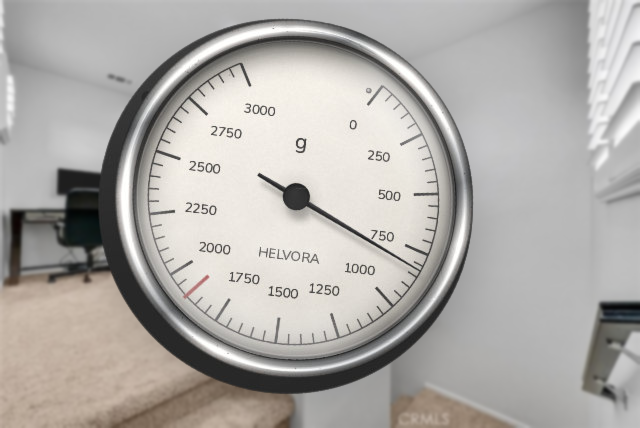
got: 825 g
